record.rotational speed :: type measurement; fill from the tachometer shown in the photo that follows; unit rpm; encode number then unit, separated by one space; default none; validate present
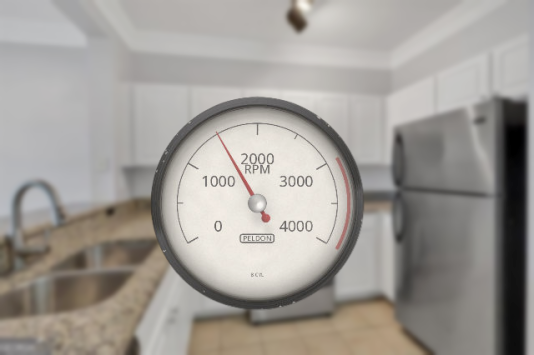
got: 1500 rpm
